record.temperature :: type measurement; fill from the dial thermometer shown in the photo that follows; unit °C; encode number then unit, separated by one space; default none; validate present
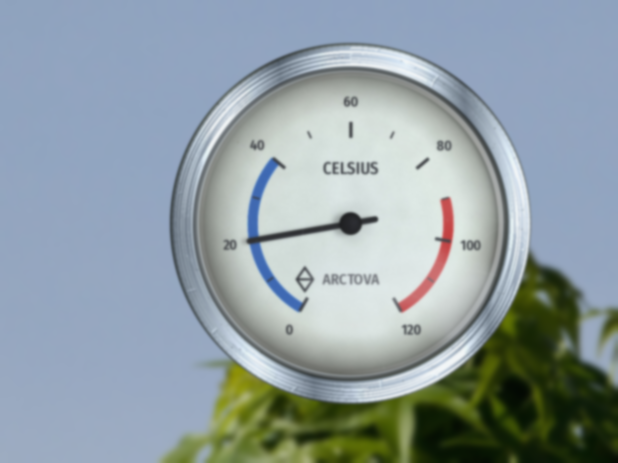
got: 20 °C
